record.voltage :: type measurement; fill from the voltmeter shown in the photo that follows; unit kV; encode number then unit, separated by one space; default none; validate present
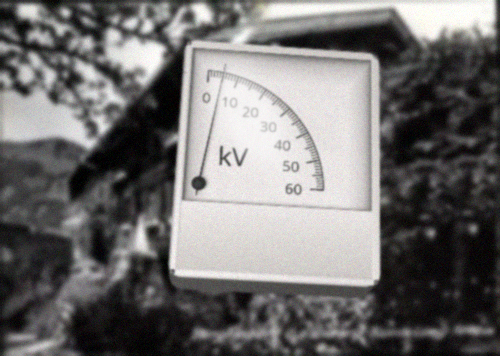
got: 5 kV
